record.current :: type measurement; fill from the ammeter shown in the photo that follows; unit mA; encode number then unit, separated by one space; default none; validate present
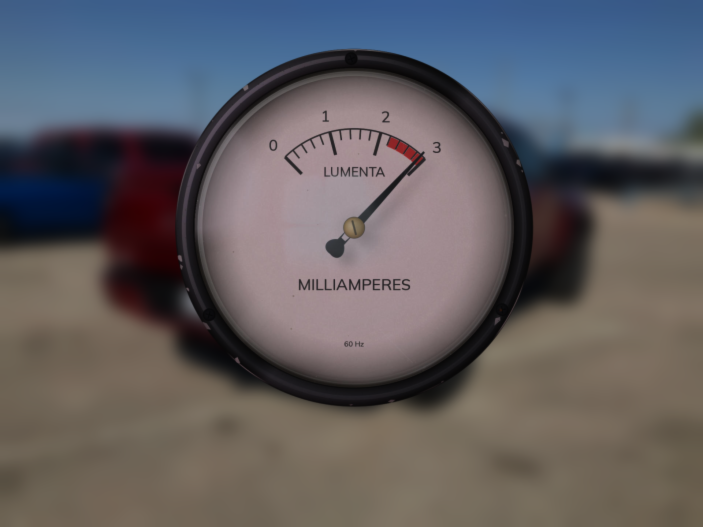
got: 2.9 mA
